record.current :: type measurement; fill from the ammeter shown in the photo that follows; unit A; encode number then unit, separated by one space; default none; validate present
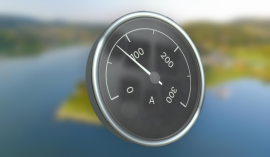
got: 75 A
